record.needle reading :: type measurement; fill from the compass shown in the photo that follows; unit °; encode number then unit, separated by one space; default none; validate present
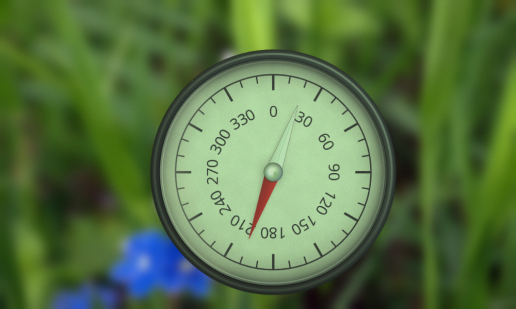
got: 200 °
